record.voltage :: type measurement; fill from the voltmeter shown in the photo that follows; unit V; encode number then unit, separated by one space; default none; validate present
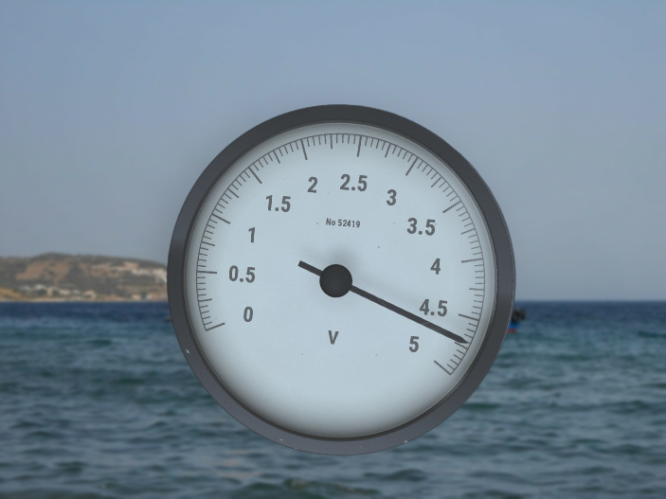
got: 4.7 V
